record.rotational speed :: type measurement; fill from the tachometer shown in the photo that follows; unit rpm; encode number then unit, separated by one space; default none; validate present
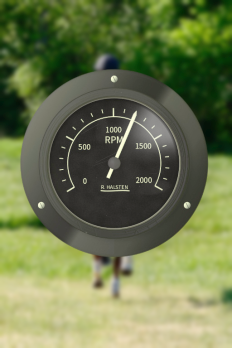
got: 1200 rpm
